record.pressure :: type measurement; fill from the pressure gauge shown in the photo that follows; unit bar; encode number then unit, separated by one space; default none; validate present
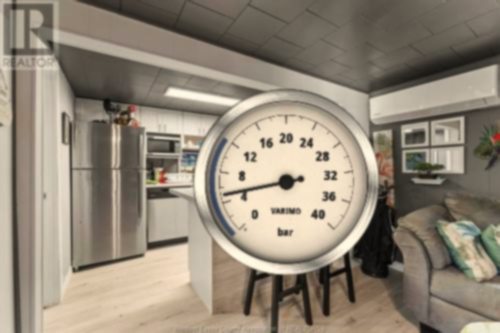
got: 5 bar
